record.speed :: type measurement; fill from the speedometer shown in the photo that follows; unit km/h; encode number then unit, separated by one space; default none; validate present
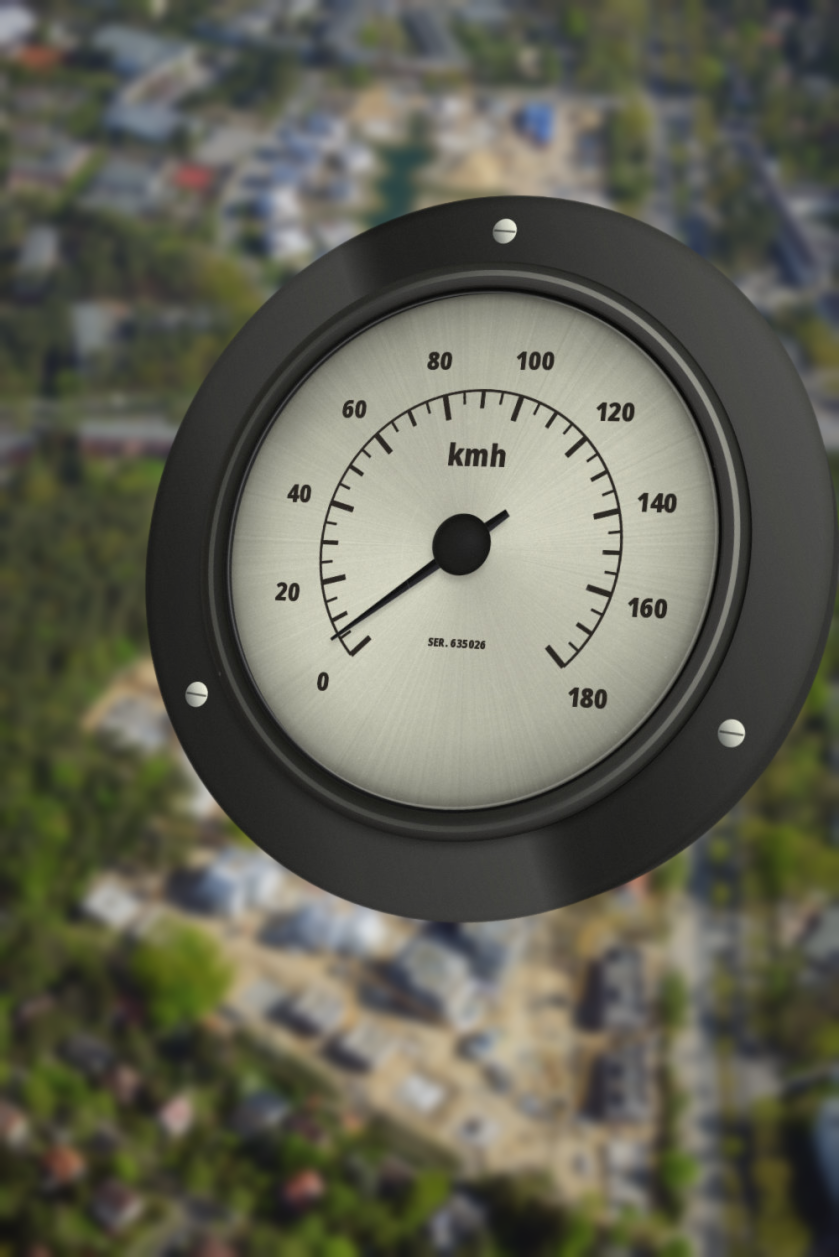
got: 5 km/h
